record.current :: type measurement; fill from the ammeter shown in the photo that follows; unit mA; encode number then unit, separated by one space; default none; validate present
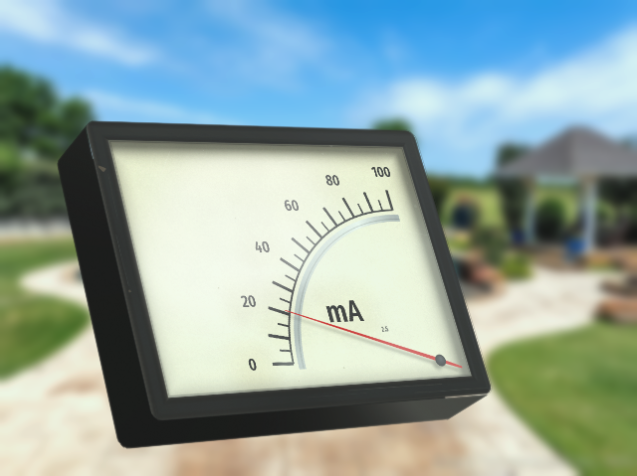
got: 20 mA
